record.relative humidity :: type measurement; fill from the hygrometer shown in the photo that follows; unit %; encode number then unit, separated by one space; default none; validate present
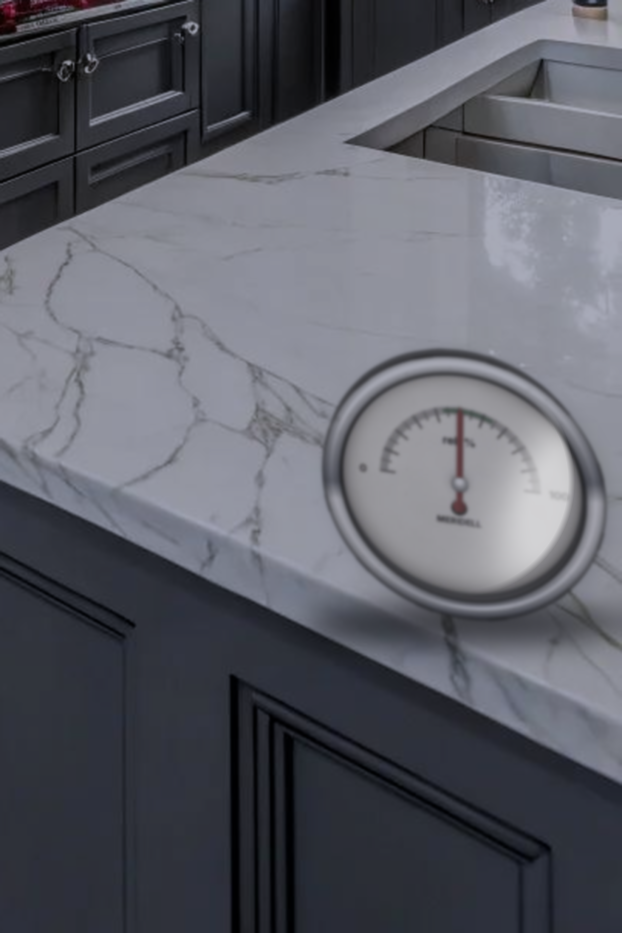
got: 50 %
